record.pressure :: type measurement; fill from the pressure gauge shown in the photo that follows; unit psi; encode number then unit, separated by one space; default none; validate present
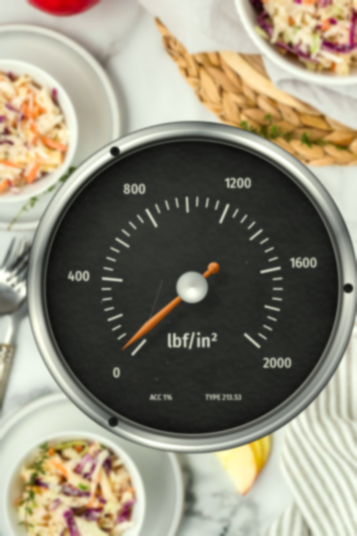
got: 50 psi
